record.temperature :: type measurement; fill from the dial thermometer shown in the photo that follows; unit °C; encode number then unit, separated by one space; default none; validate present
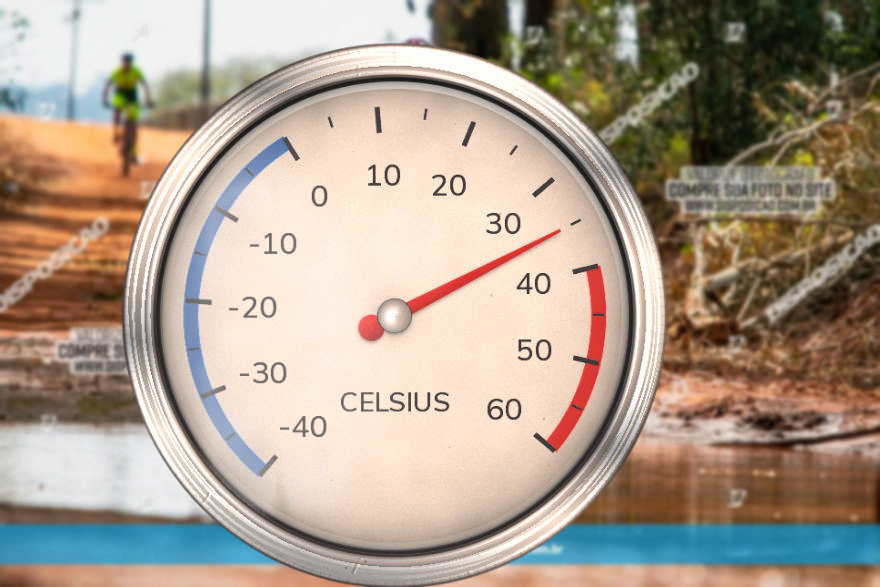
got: 35 °C
